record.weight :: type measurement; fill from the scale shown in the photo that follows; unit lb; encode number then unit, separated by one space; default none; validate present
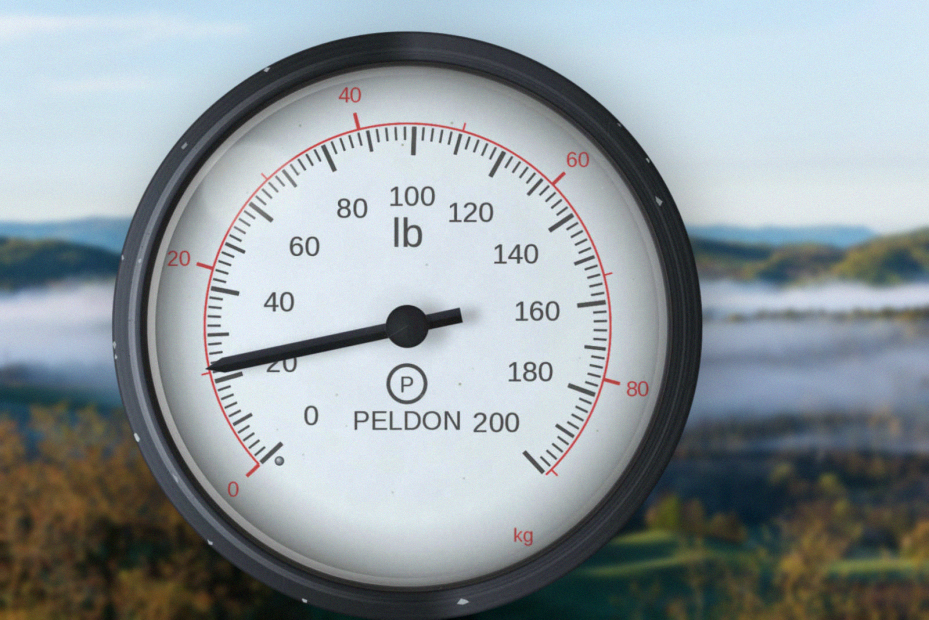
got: 23 lb
